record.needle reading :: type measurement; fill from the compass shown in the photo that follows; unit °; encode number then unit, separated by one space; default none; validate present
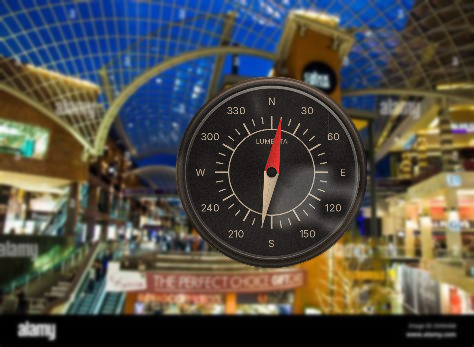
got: 10 °
